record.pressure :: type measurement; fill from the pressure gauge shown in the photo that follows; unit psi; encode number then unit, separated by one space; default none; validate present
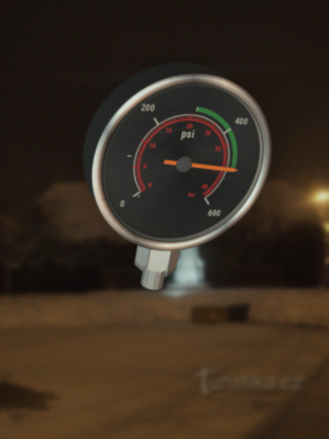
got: 500 psi
